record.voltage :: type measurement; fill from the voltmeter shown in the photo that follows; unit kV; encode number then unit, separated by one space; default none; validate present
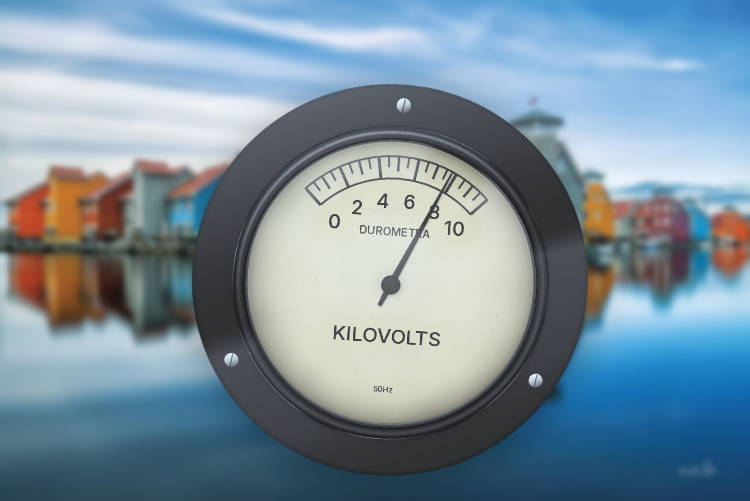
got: 7.75 kV
